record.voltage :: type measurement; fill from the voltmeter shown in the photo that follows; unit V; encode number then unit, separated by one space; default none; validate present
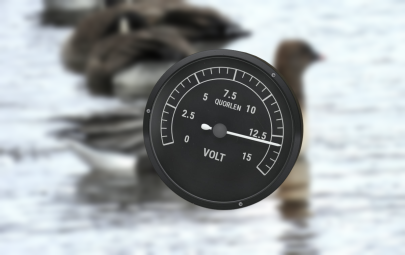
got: 13 V
